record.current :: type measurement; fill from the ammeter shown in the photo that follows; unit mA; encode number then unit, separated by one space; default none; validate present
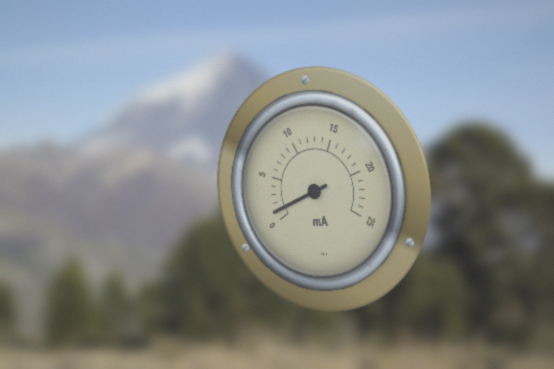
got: 1 mA
